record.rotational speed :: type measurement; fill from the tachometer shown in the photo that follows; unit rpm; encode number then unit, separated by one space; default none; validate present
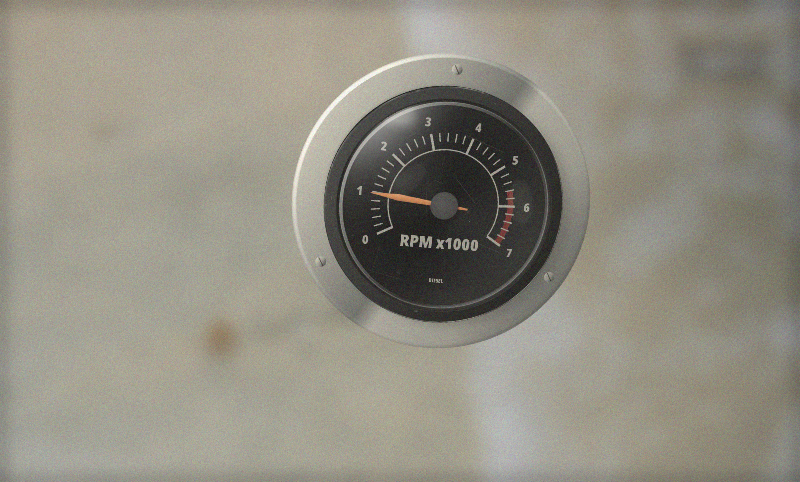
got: 1000 rpm
